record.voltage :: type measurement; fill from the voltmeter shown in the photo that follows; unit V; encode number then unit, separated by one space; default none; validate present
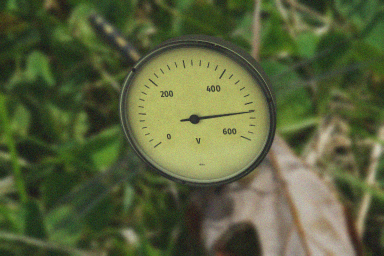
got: 520 V
